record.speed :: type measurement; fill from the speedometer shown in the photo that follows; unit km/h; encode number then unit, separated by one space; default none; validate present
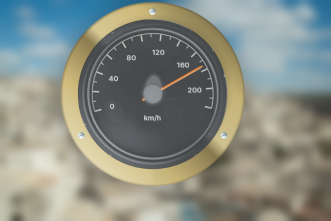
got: 175 km/h
